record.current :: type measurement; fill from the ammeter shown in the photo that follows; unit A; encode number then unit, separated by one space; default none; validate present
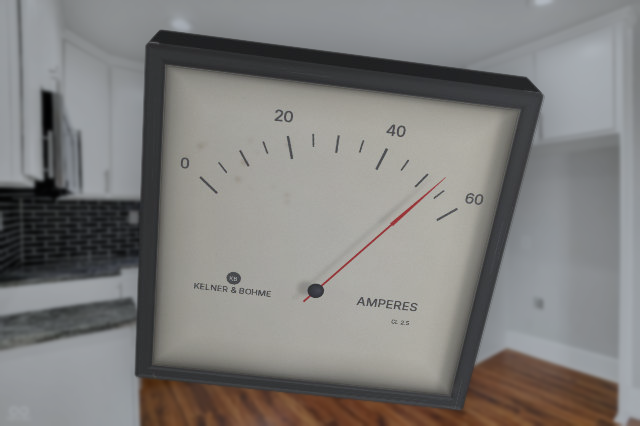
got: 52.5 A
